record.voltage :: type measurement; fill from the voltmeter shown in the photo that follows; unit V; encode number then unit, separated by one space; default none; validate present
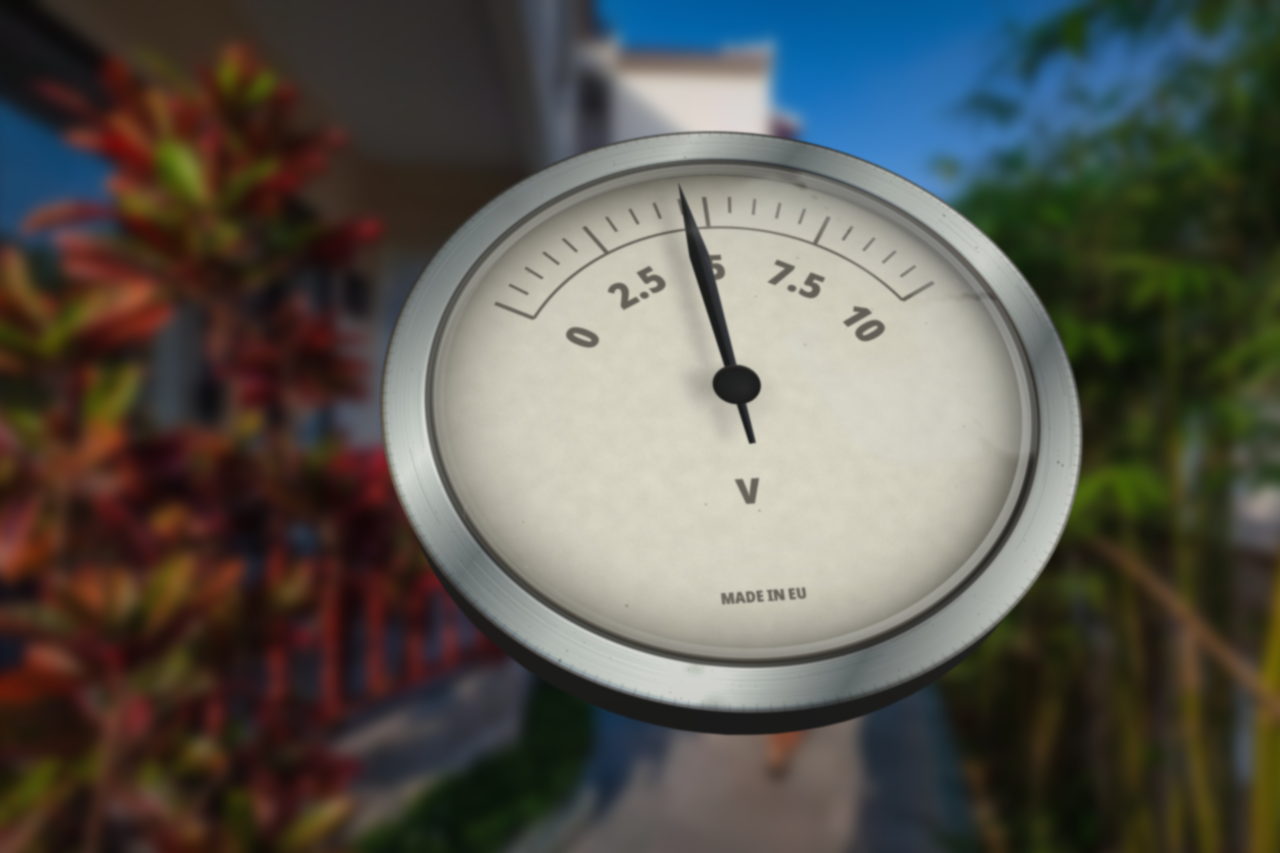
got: 4.5 V
